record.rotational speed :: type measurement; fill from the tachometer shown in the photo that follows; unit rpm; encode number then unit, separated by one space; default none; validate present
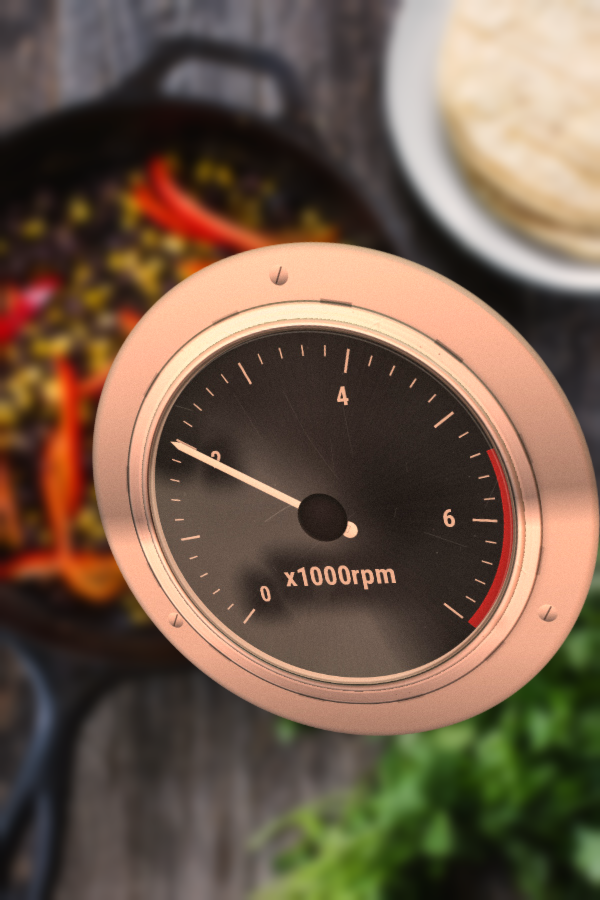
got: 2000 rpm
